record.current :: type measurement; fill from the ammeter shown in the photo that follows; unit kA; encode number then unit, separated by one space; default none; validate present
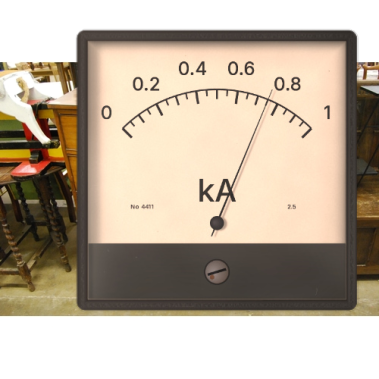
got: 0.75 kA
